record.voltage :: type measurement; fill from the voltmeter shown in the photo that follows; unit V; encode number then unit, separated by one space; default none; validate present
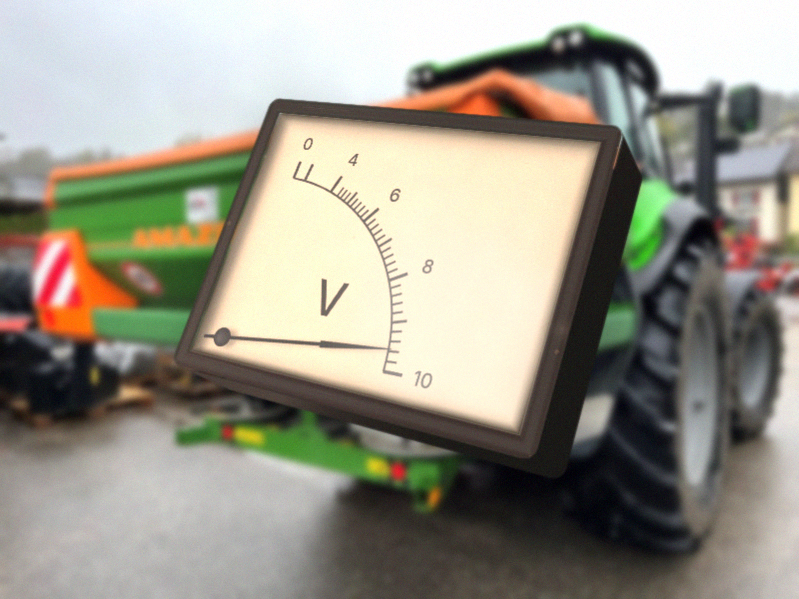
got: 9.6 V
